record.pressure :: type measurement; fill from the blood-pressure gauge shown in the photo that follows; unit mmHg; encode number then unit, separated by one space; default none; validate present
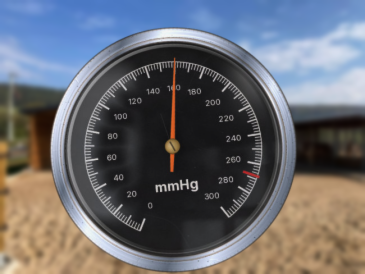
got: 160 mmHg
